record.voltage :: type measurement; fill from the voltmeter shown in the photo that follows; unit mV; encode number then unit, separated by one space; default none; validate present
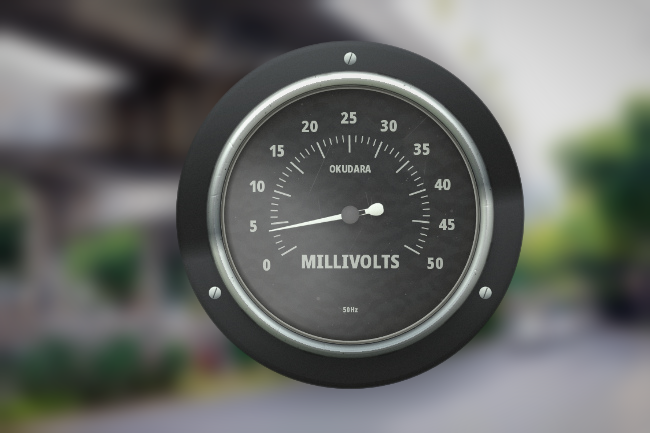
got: 4 mV
